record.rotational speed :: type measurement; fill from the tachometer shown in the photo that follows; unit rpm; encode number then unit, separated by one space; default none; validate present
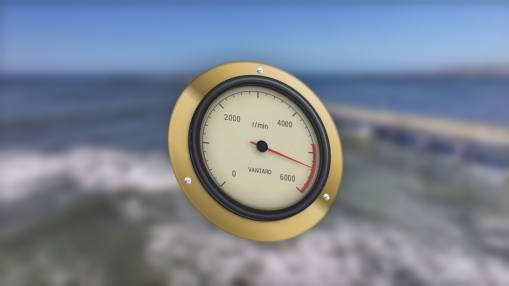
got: 5400 rpm
